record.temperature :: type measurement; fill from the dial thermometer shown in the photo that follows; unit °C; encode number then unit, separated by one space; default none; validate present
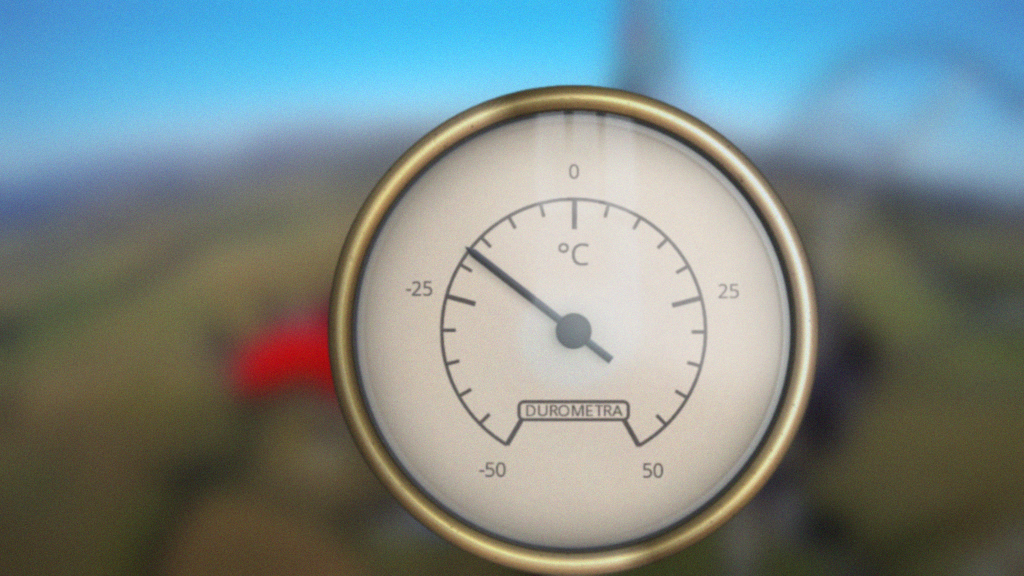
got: -17.5 °C
